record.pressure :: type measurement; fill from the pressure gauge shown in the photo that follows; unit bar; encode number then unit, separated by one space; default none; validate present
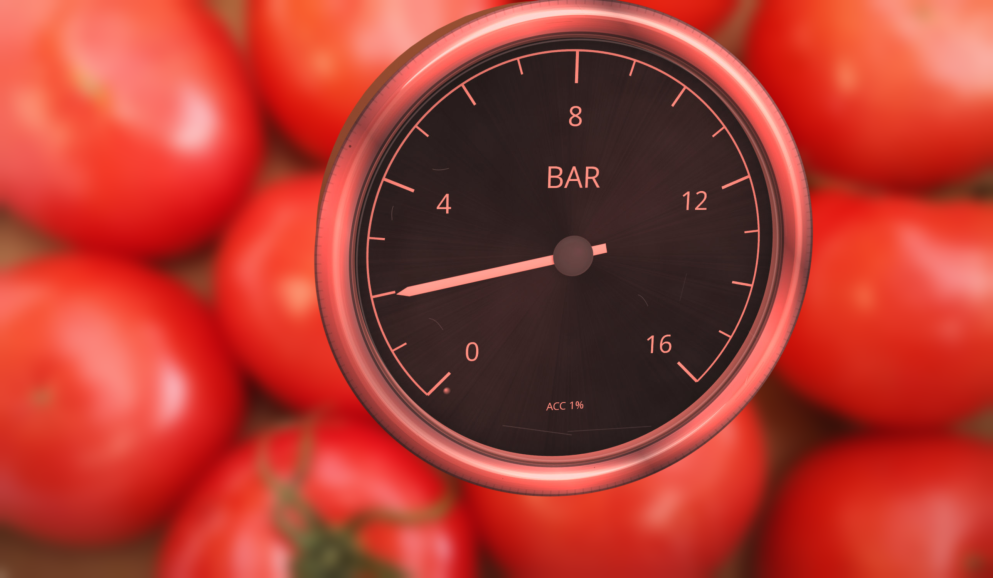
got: 2 bar
